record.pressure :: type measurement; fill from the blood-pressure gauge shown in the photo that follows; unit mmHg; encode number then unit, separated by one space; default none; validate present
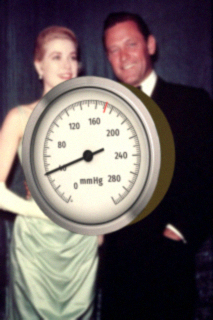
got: 40 mmHg
